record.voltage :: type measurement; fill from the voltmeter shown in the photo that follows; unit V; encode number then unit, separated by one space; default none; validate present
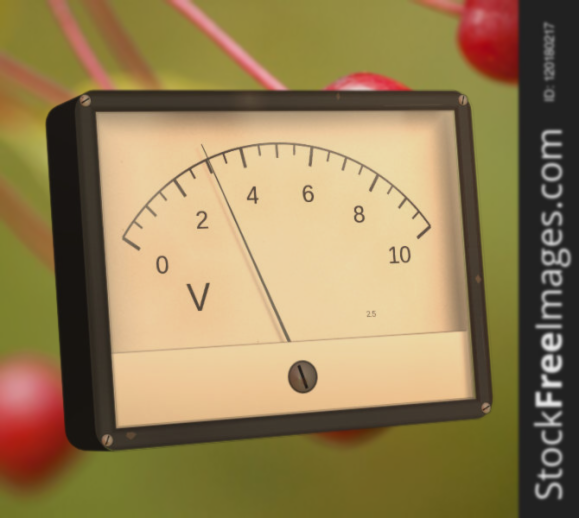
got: 3 V
